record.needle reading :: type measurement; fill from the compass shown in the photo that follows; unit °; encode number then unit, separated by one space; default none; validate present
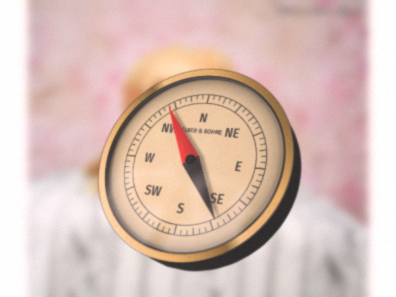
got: 325 °
